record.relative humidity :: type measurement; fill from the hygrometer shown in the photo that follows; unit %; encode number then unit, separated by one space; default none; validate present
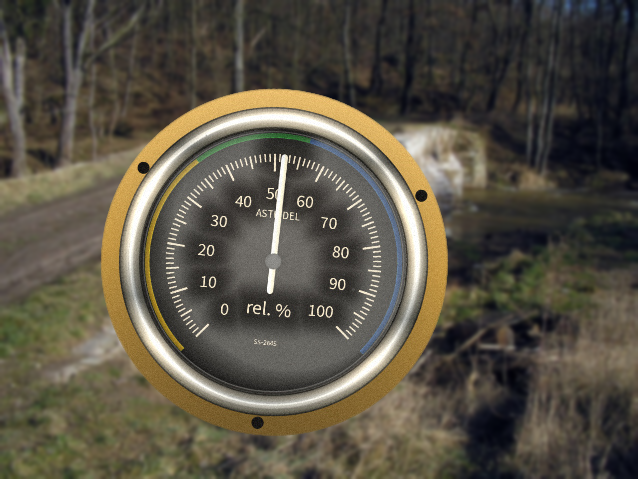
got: 52 %
